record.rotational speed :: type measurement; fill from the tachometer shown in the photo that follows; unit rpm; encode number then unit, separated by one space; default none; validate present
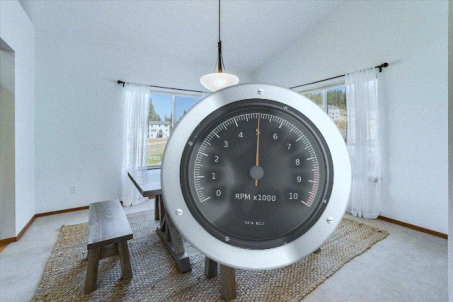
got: 5000 rpm
